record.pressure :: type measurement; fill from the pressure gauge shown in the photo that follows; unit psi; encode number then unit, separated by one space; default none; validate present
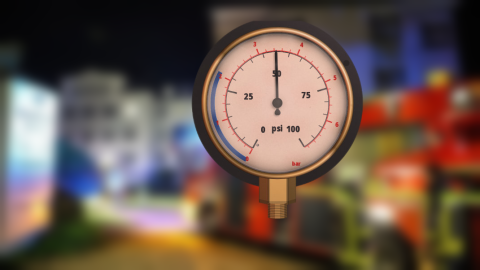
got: 50 psi
